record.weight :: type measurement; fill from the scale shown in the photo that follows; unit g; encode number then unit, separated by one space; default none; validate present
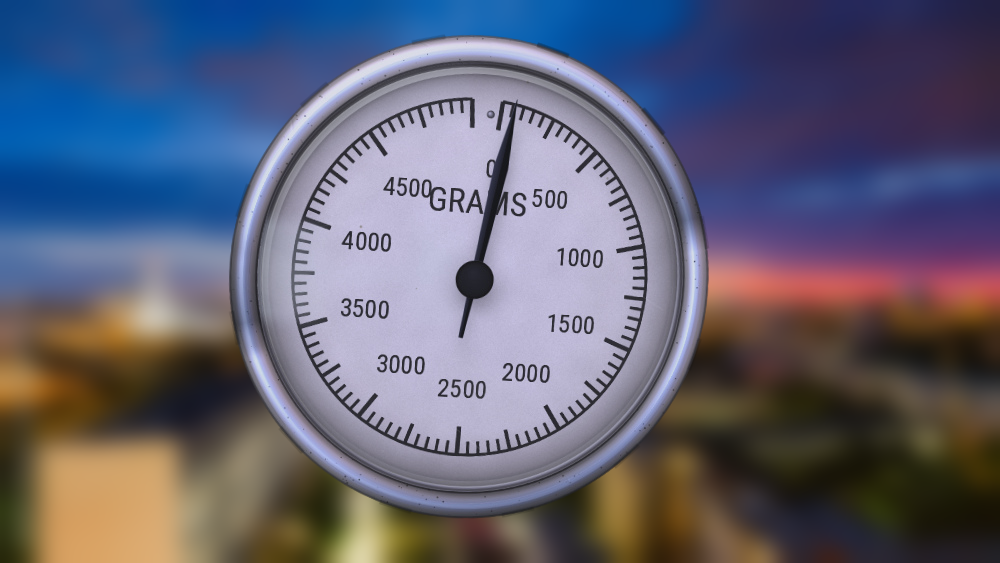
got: 50 g
